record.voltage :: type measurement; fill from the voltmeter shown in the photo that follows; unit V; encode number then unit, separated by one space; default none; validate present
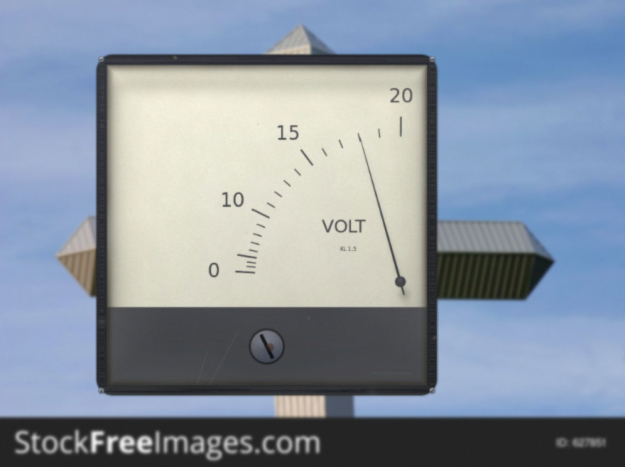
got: 18 V
